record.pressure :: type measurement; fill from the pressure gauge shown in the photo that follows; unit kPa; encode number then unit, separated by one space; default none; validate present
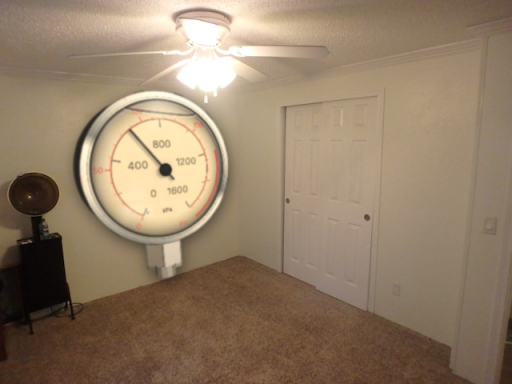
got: 600 kPa
